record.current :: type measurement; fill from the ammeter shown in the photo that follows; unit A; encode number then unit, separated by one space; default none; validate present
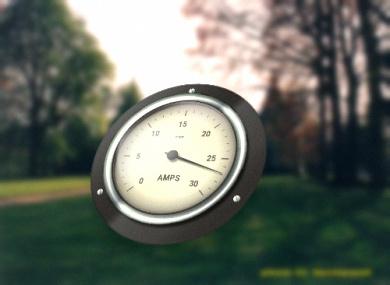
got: 27 A
